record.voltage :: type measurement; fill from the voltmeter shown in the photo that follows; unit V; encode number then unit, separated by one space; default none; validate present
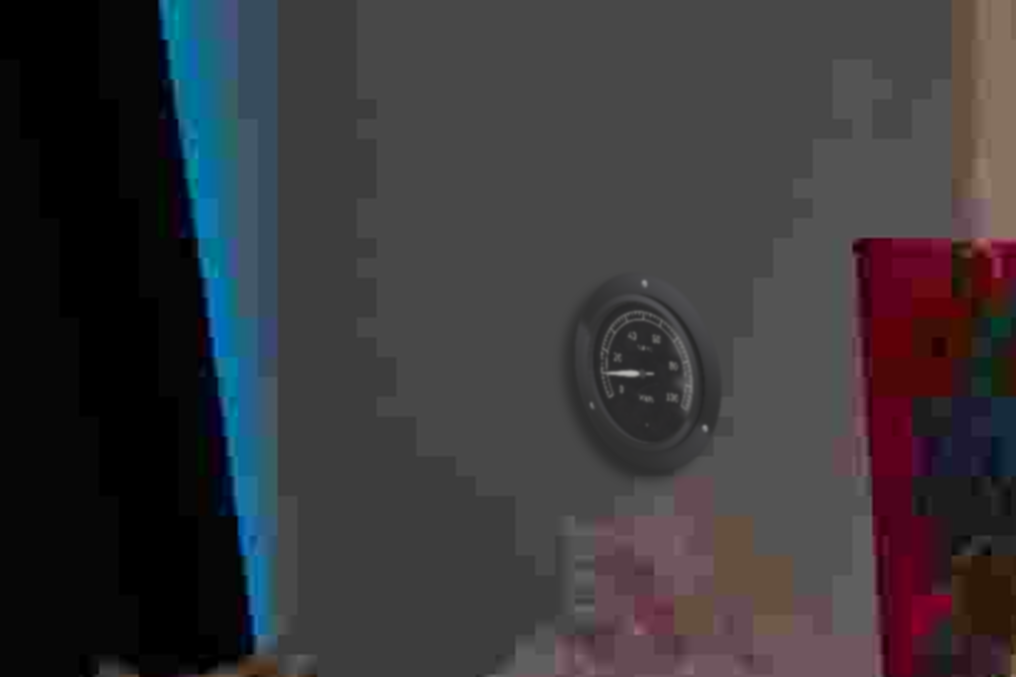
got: 10 V
